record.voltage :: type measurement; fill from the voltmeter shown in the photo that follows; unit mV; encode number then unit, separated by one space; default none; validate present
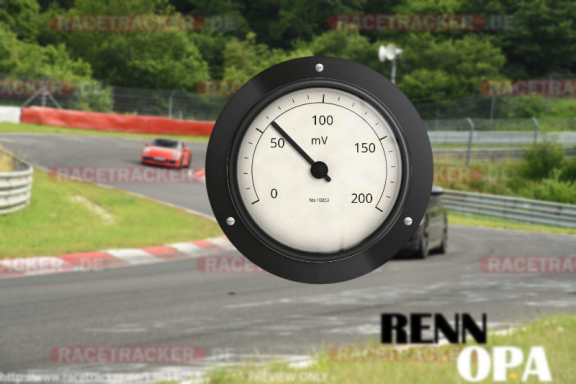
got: 60 mV
